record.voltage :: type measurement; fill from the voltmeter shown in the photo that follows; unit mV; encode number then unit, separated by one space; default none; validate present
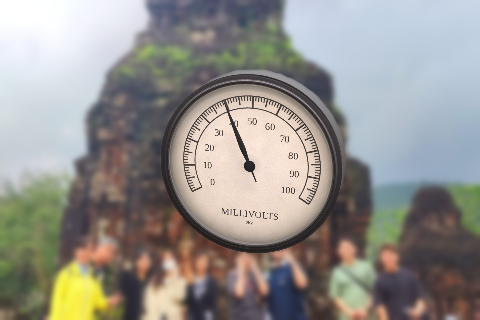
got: 40 mV
